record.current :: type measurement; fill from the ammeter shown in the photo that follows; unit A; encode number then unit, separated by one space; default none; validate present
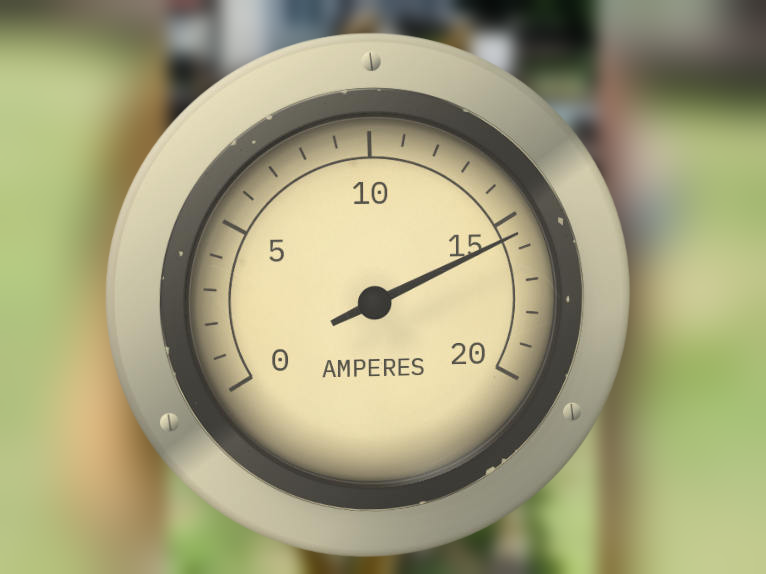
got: 15.5 A
